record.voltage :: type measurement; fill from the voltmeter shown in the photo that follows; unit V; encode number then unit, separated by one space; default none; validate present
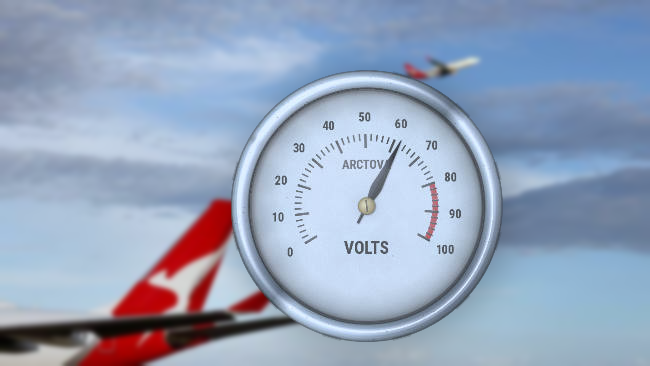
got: 62 V
